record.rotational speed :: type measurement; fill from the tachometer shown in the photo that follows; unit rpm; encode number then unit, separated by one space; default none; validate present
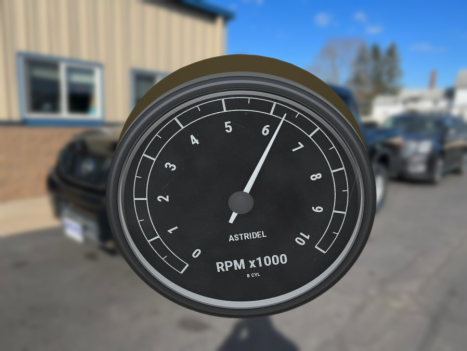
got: 6250 rpm
